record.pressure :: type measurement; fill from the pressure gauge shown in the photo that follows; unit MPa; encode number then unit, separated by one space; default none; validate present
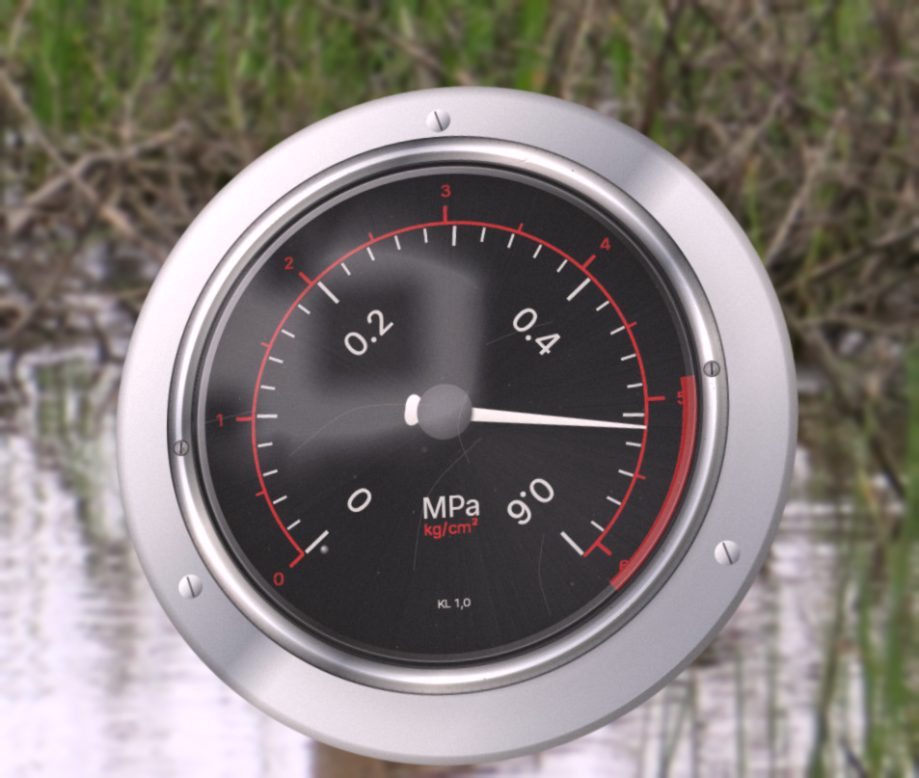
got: 0.51 MPa
